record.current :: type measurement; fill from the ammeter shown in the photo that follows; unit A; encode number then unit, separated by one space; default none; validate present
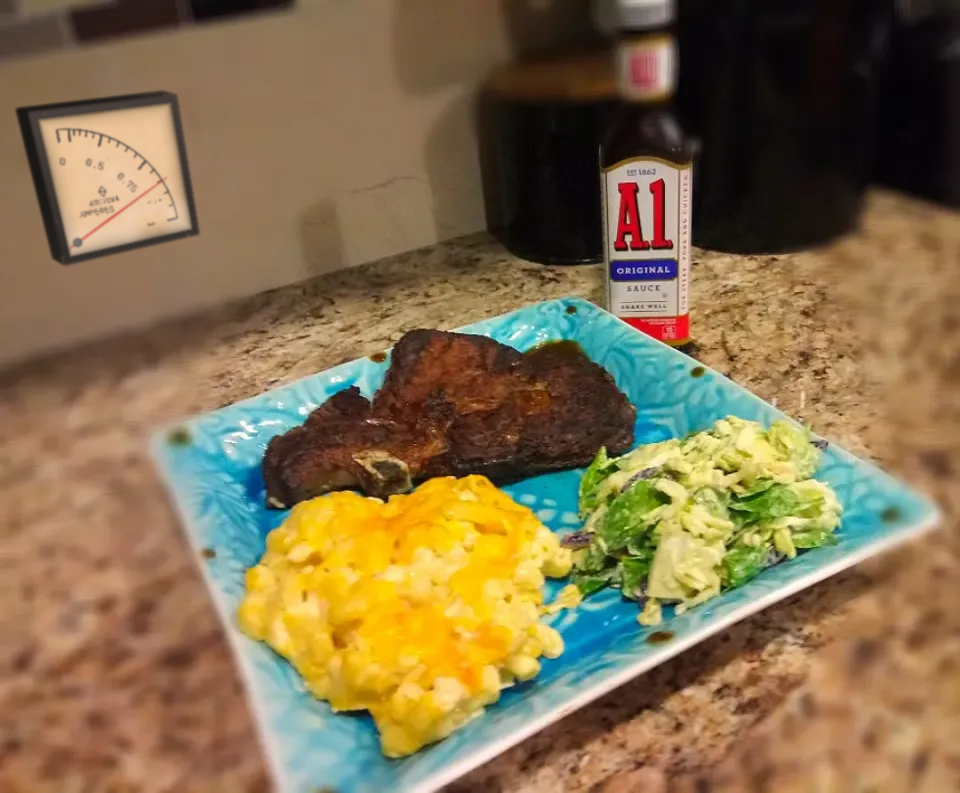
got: 0.85 A
